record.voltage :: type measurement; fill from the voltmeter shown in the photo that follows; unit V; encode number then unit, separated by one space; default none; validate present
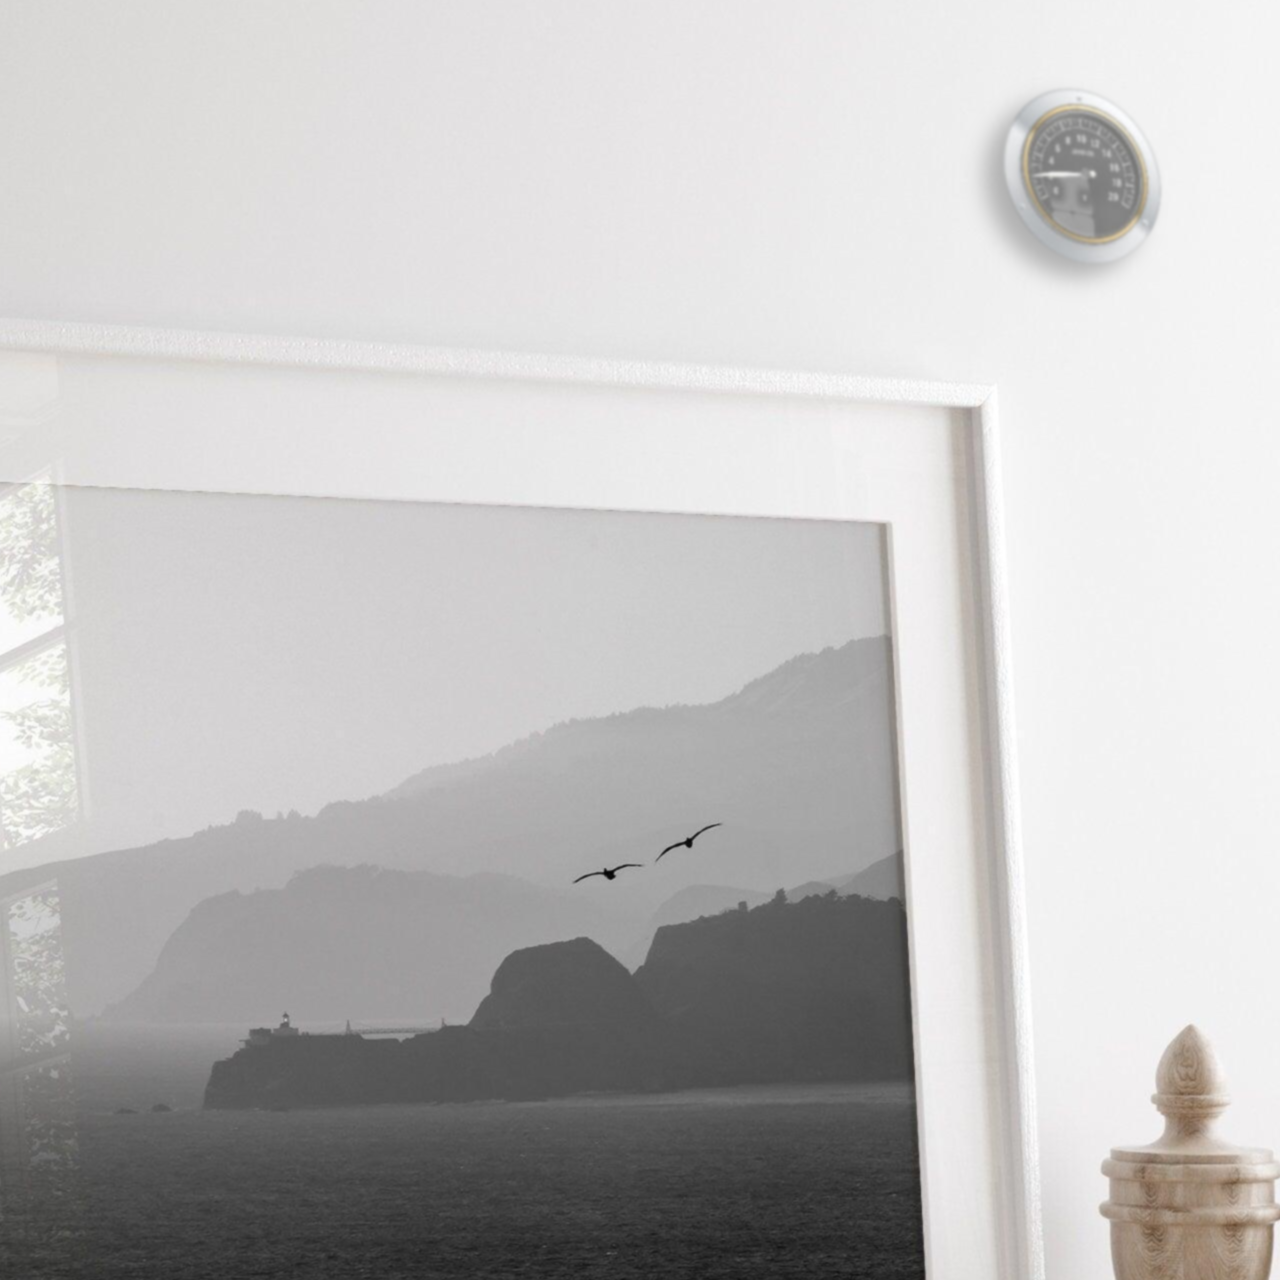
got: 2 V
